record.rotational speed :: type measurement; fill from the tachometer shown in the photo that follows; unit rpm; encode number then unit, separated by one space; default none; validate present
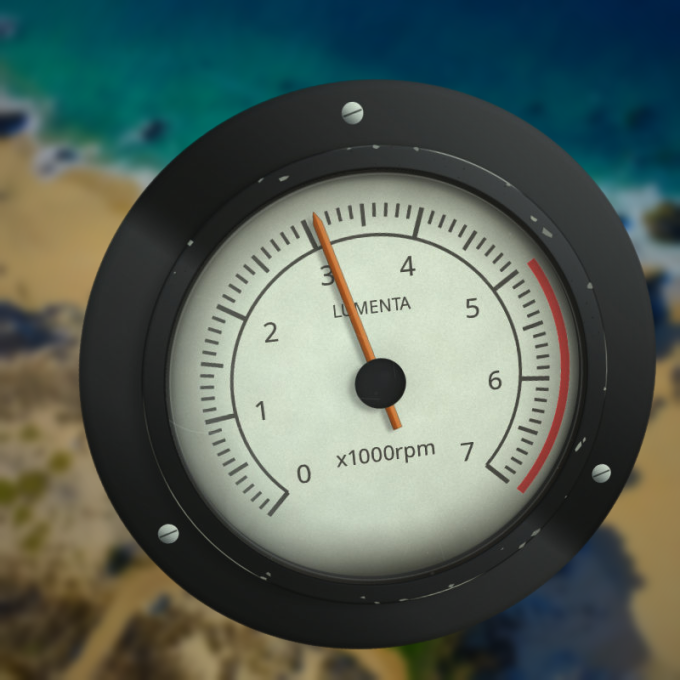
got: 3100 rpm
